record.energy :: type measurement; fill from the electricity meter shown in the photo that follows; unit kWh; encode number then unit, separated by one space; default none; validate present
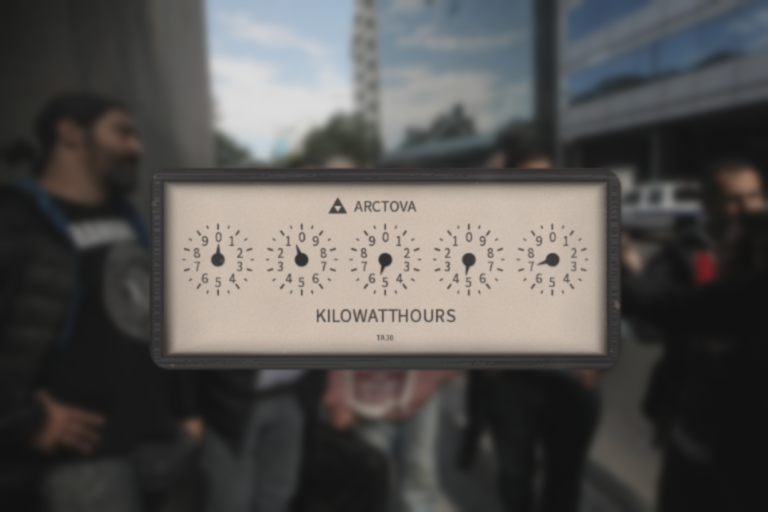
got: 547 kWh
